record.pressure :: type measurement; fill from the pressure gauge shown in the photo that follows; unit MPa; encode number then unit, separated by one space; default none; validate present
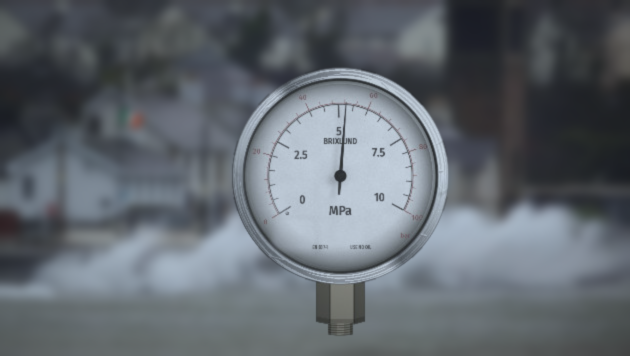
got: 5.25 MPa
